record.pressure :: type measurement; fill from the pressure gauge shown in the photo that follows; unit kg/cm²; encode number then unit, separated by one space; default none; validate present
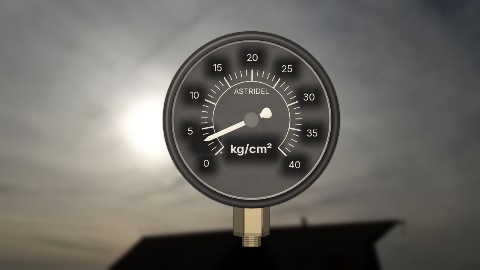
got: 3 kg/cm²
